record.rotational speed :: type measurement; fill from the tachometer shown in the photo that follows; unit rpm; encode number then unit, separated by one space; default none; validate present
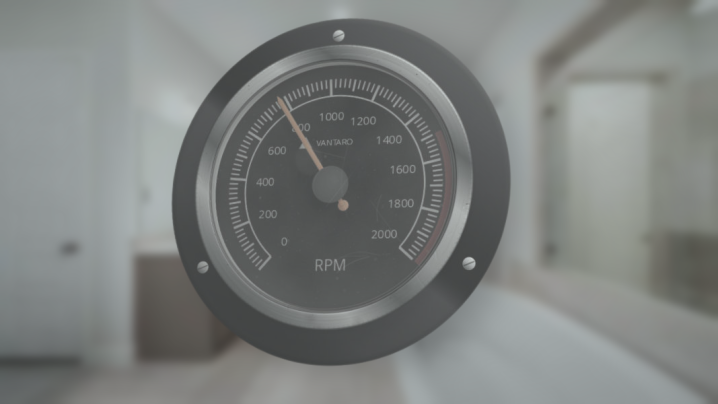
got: 780 rpm
